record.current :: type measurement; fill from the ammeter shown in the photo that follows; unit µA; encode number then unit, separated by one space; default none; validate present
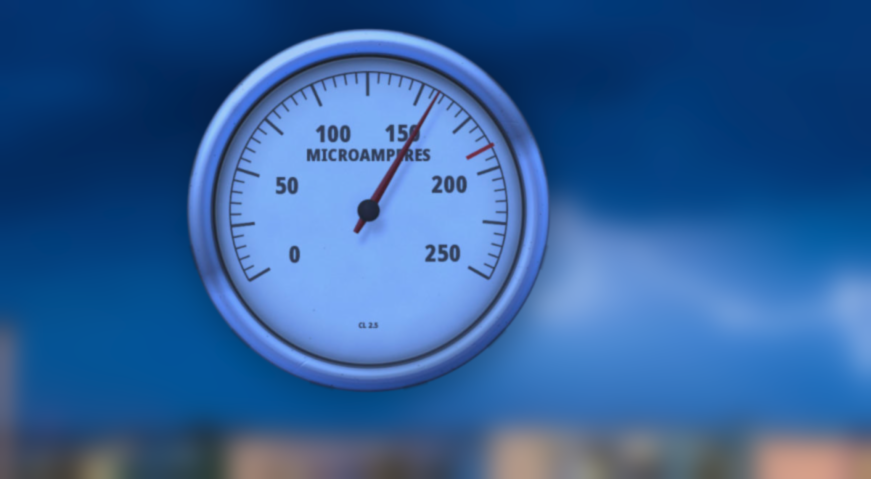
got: 157.5 µA
